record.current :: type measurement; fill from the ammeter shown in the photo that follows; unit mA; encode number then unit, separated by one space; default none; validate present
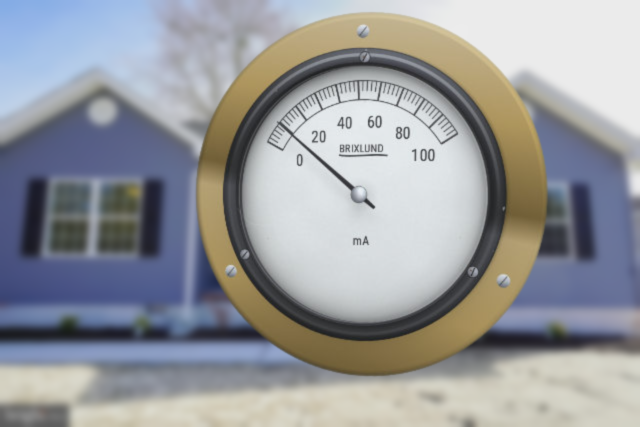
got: 10 mA
